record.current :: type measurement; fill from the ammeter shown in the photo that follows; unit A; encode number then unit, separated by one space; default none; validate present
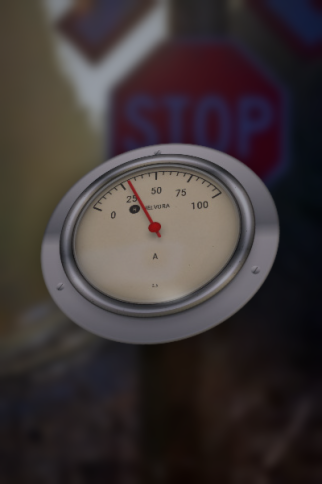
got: 30 A
